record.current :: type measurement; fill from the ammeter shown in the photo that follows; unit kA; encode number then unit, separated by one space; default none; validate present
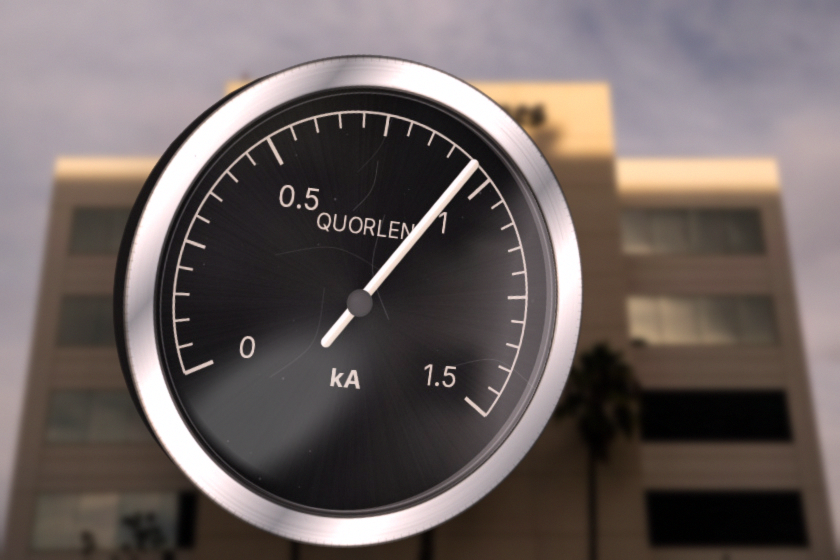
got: 0.95 kA
